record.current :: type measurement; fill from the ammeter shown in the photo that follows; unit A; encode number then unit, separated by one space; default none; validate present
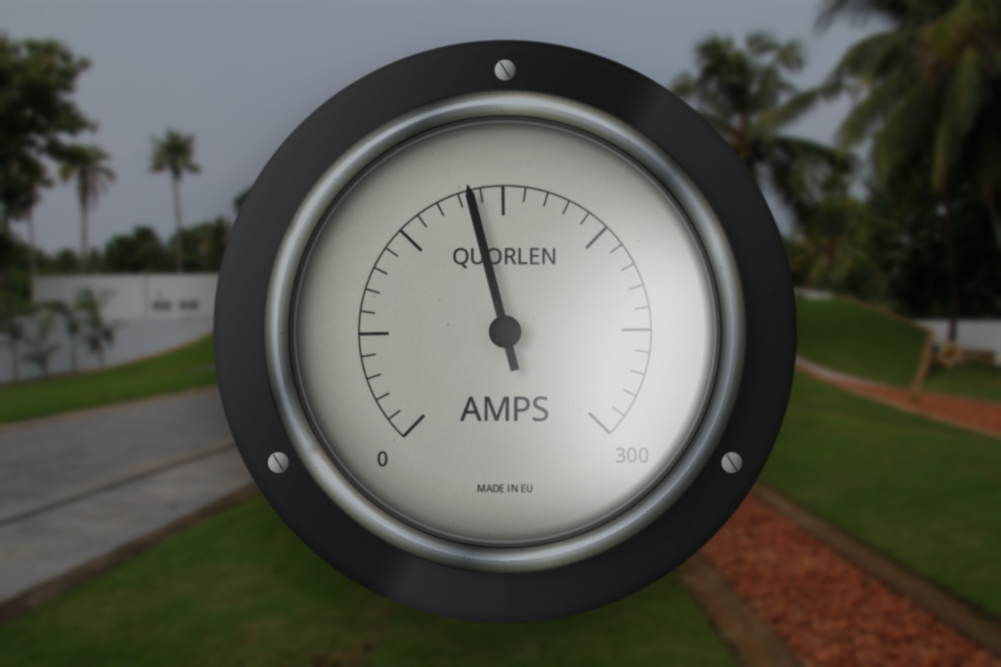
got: 135 A
